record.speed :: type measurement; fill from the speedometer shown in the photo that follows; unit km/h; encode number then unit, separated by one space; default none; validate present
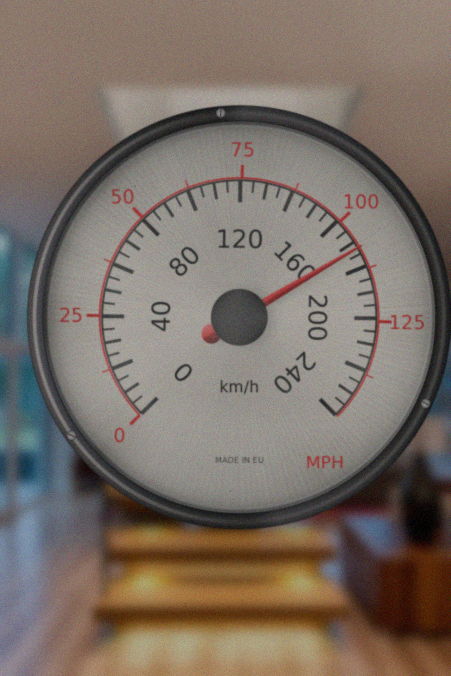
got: 172.5 km/h
